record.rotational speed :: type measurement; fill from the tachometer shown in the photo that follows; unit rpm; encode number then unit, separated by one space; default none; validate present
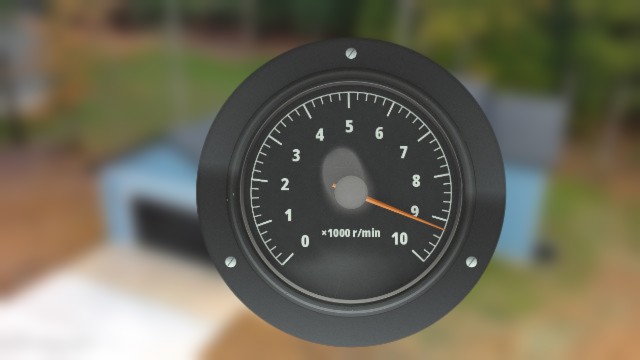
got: 9200 rpm
